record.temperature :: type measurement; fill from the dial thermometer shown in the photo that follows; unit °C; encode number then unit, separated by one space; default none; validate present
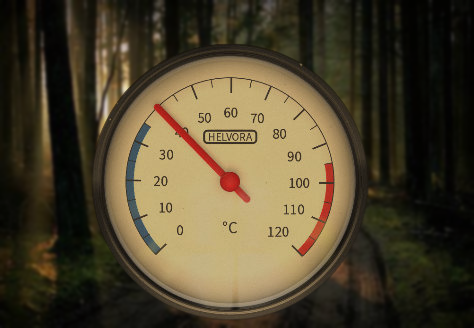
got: 40 °C
